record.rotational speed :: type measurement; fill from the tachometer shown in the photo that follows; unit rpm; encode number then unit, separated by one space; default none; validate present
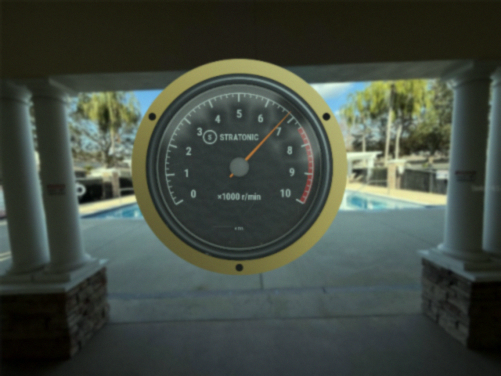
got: 6800 rpm
